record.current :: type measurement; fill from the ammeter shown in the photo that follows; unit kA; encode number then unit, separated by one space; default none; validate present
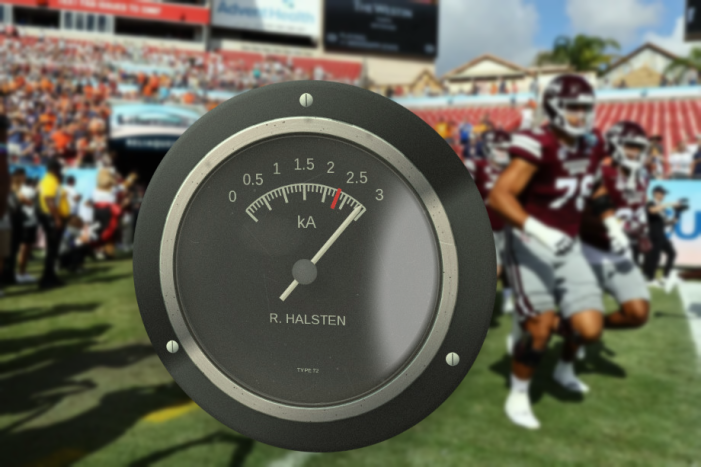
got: 2.9 kA
